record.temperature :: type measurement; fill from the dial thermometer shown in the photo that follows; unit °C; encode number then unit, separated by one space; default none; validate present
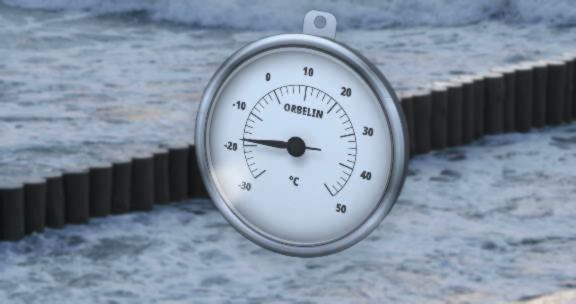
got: -18 °C
